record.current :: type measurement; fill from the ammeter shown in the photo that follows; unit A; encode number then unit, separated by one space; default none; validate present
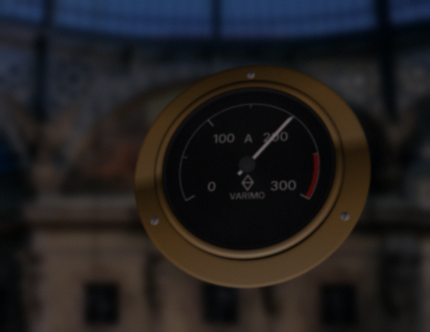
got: 200 A
